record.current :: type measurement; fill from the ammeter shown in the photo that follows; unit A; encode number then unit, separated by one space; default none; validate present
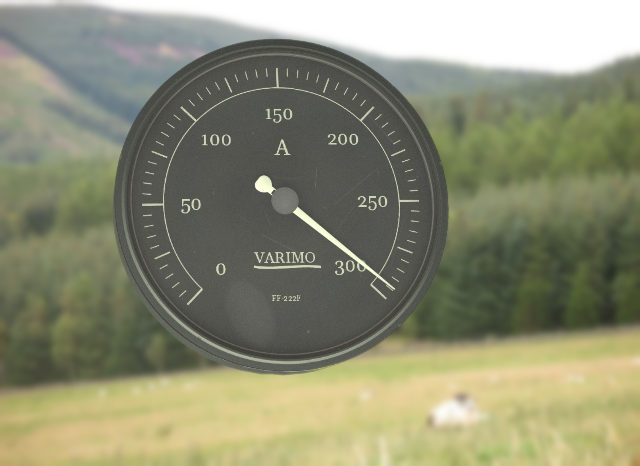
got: 295 A
